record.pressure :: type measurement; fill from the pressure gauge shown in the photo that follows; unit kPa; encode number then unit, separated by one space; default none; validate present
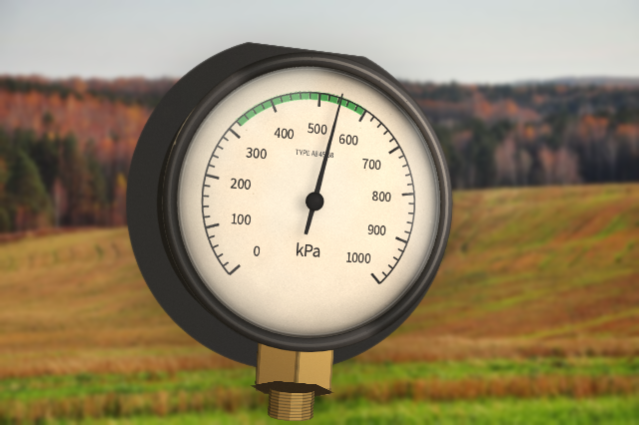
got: 540 kPa
